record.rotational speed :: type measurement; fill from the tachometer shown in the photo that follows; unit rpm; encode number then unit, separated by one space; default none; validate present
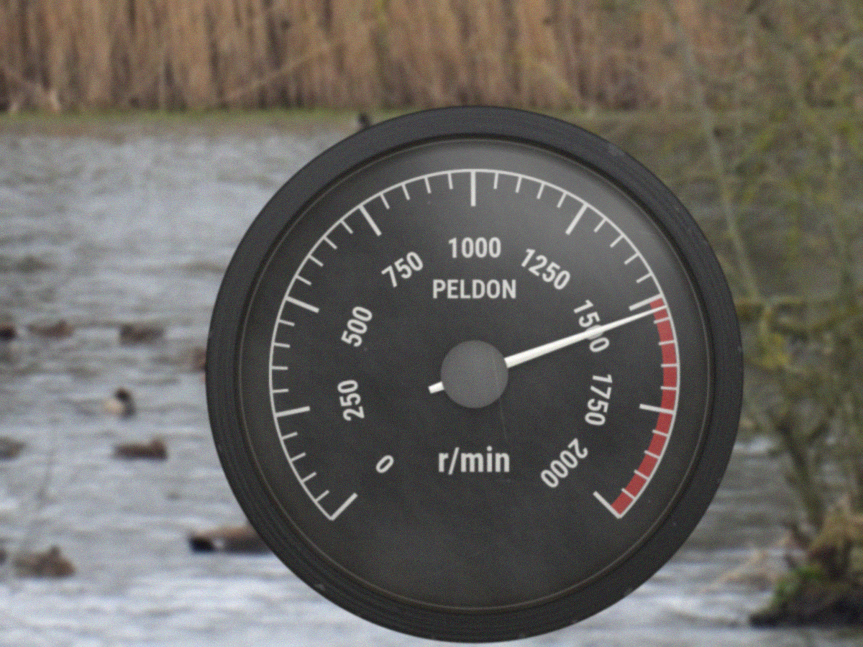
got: 1525 rpm
